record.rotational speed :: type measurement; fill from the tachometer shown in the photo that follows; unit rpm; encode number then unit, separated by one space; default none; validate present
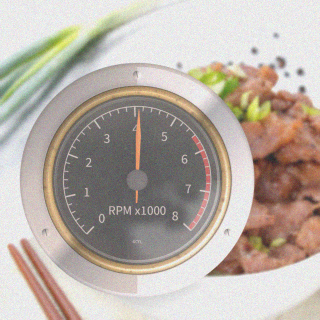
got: 4100 rpm
